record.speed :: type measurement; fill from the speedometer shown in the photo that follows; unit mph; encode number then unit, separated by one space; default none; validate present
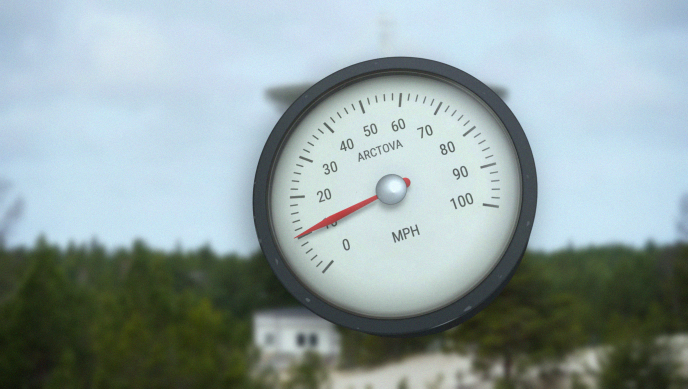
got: 10 mph
